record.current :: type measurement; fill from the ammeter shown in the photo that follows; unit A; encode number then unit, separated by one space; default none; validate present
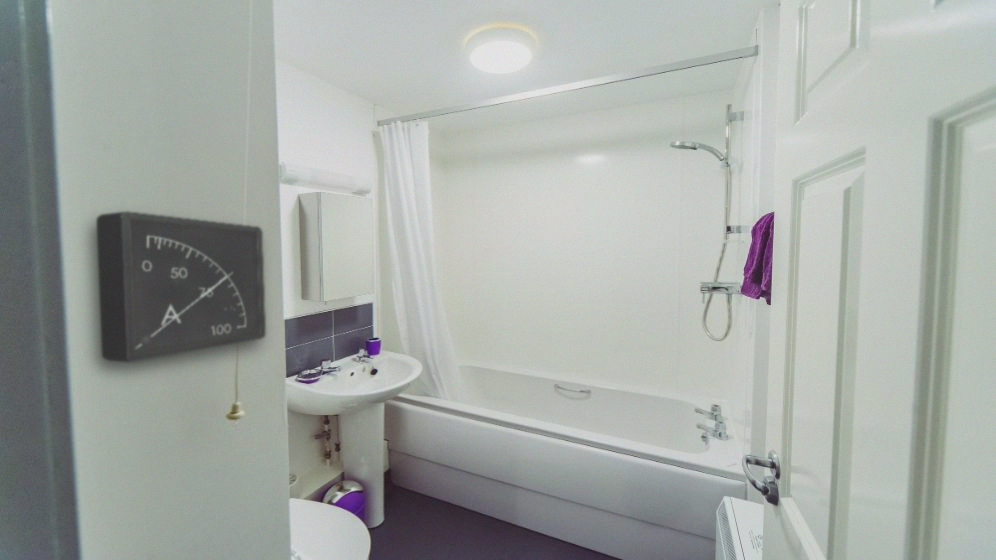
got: 75 A
